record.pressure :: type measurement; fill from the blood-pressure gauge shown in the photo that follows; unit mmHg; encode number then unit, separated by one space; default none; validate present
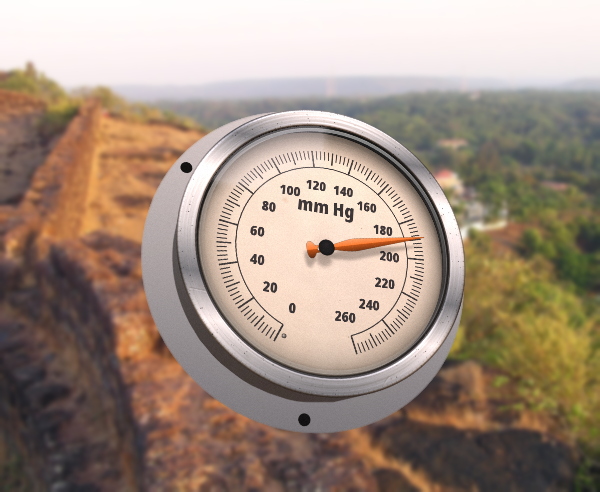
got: 190 mmHg
